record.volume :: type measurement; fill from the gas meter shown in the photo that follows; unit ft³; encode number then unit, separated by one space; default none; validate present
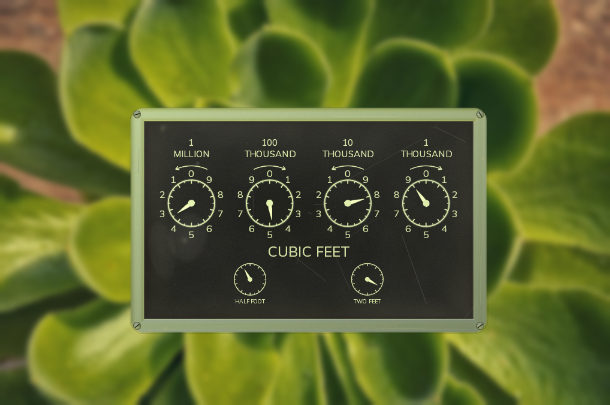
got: 347900 ft³
